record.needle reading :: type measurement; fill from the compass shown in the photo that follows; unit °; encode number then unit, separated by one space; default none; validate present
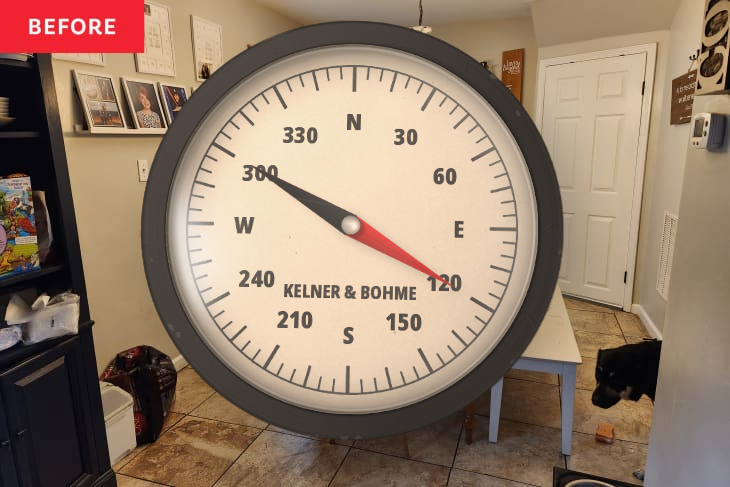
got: 120 °
